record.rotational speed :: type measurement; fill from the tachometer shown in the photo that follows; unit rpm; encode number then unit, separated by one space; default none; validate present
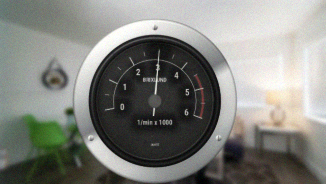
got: 3000 rpm
